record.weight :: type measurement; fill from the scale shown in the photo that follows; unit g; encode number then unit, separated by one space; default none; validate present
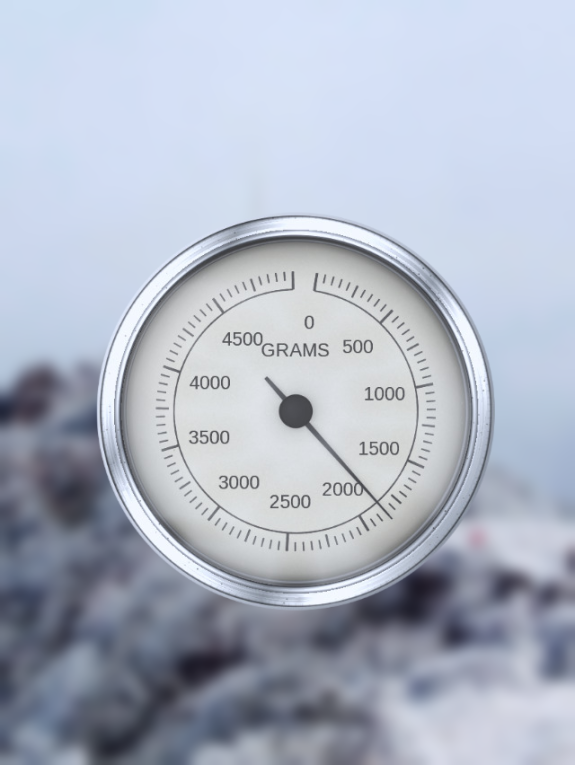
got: 1850 g
